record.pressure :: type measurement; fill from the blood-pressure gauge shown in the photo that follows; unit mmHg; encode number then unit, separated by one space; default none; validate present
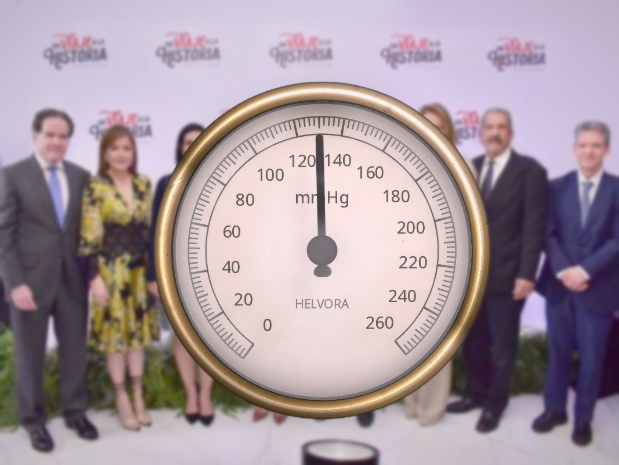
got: 130 mmHg
